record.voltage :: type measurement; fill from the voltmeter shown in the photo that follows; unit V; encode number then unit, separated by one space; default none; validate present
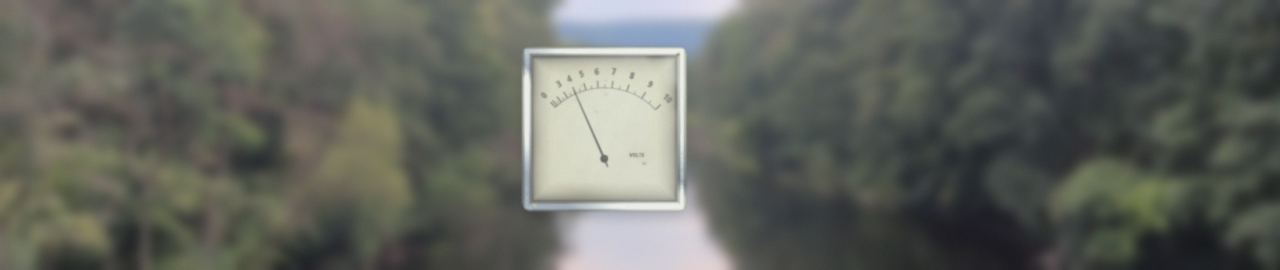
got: 4 V
